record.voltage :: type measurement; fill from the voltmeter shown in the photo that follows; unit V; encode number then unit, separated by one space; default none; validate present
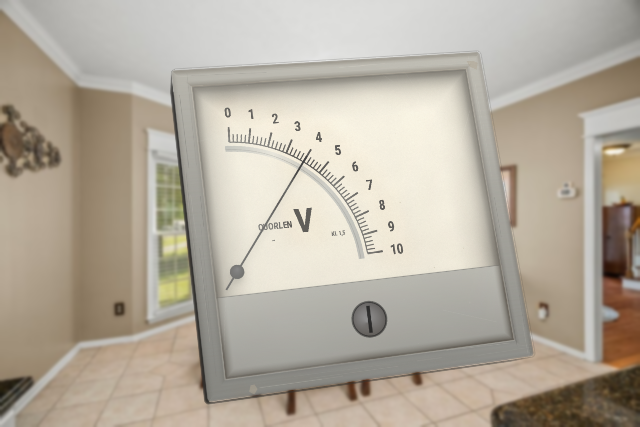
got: 4 V
